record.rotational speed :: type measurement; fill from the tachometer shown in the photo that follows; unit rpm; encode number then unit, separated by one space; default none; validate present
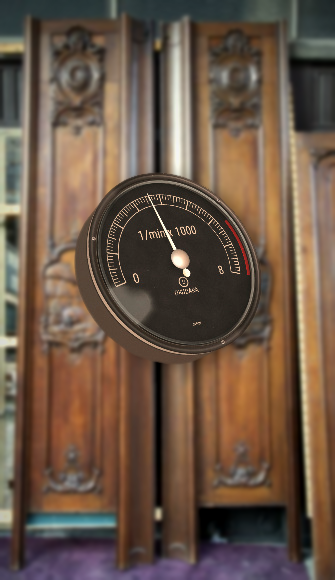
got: 3500 rpm
